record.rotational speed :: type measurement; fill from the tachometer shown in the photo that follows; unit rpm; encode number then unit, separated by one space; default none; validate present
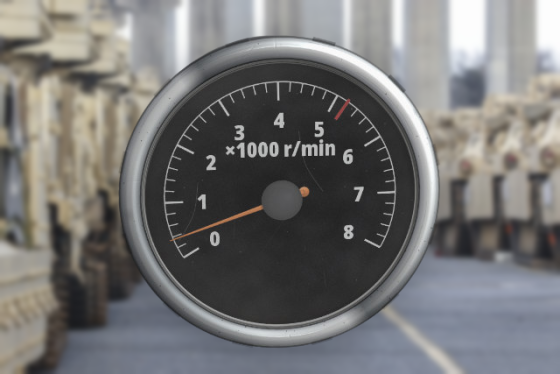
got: 400 rpm
